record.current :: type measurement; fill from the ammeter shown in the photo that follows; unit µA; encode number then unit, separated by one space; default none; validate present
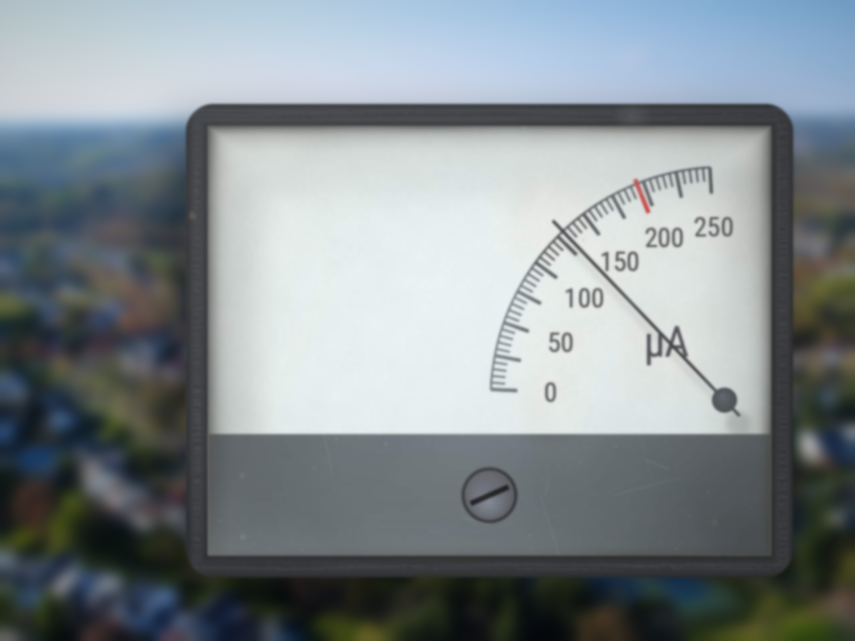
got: 130 µA
